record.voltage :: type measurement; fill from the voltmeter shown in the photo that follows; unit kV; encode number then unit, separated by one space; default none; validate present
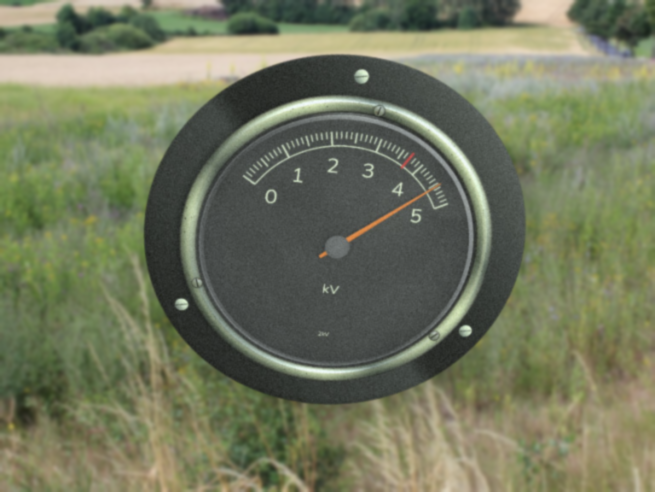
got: 4.5 kV
